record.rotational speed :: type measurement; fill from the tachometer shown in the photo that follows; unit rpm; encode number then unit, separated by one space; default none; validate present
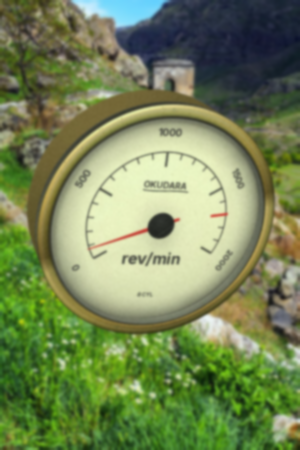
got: 100 rpm
